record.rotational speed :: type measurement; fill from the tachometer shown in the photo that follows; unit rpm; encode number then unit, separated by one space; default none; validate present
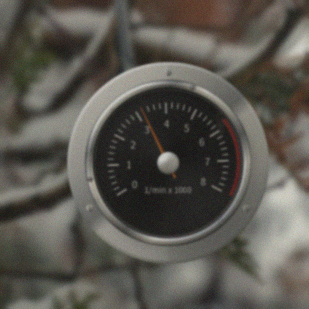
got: 3200 rpm
